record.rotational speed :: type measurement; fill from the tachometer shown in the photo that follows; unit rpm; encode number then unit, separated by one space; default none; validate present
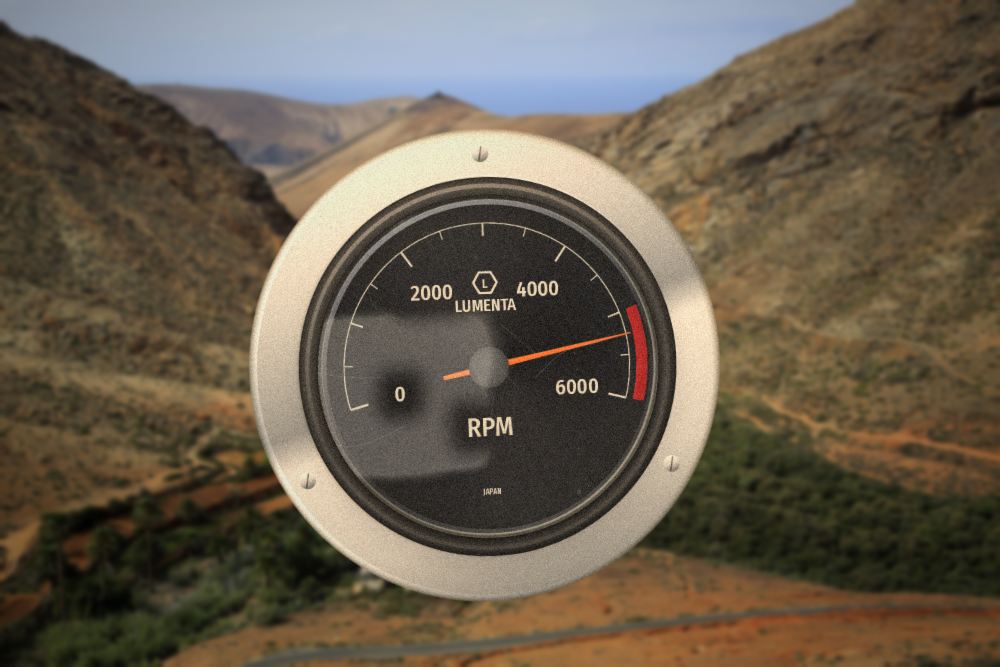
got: 5250 rpm
